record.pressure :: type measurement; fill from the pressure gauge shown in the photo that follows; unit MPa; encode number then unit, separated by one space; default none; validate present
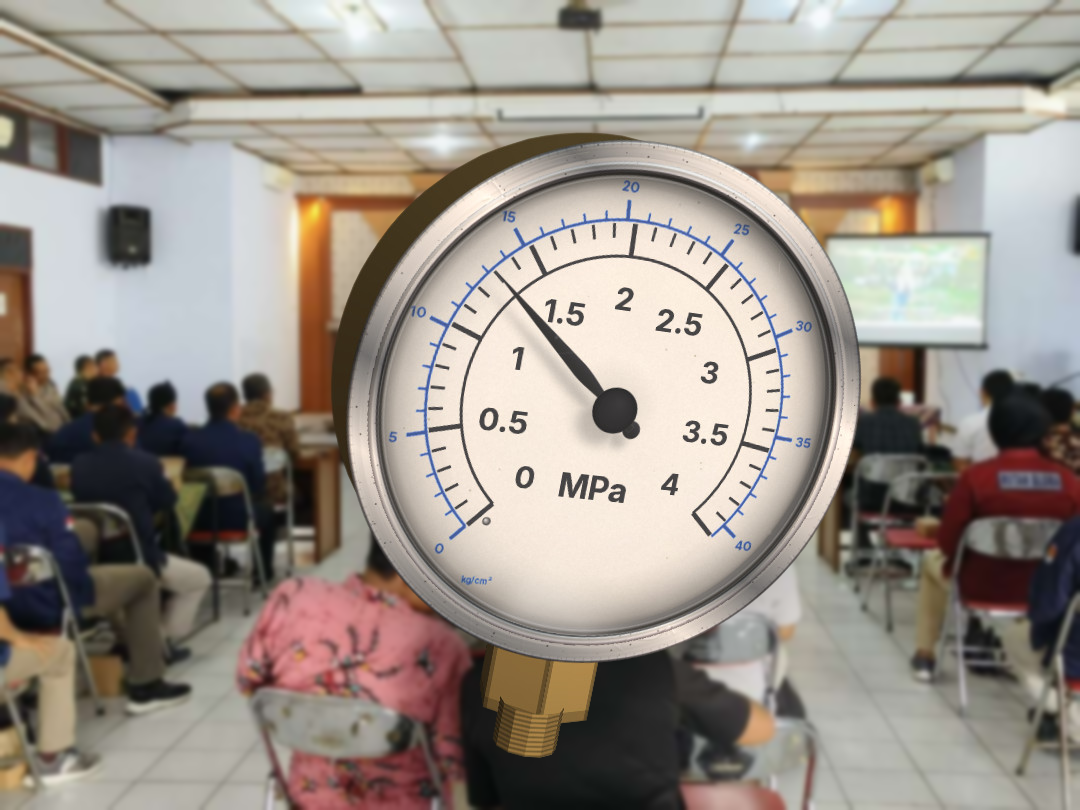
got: 1.3 MPa
